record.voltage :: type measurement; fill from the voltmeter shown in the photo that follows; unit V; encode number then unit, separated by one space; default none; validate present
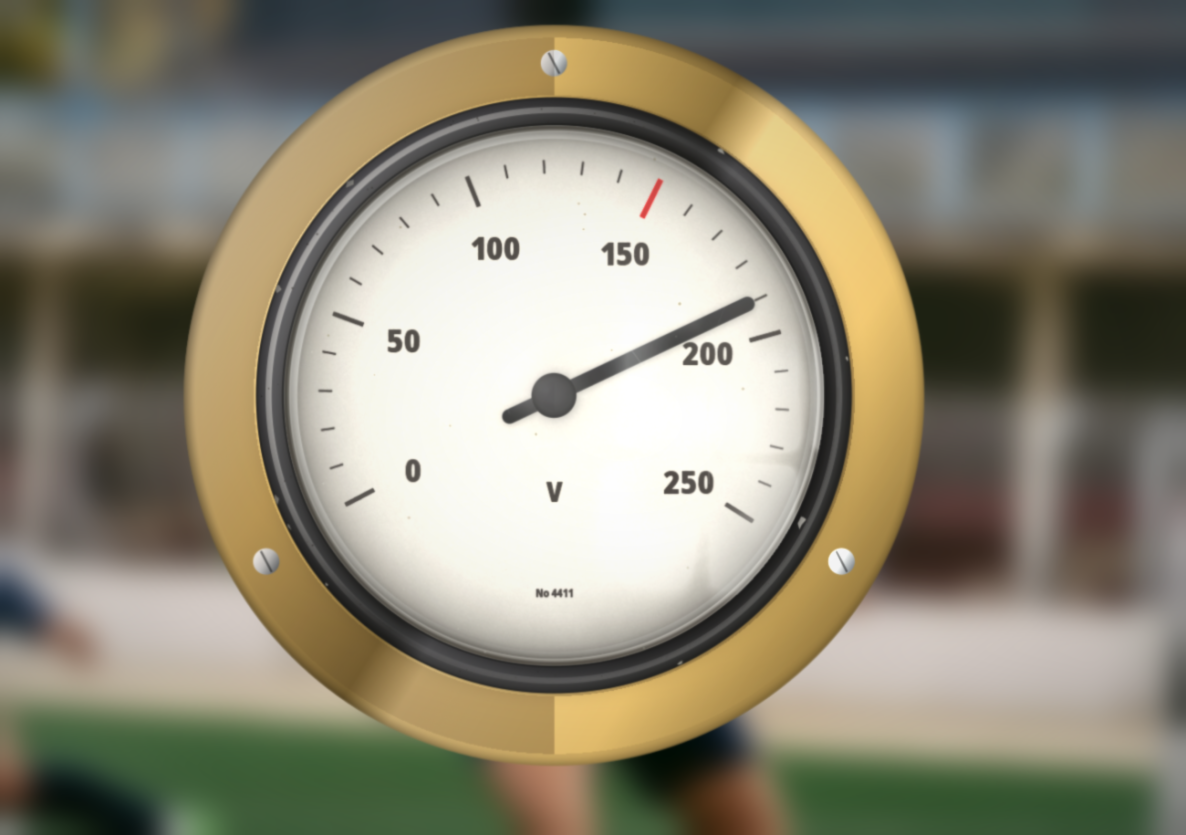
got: 190 V
